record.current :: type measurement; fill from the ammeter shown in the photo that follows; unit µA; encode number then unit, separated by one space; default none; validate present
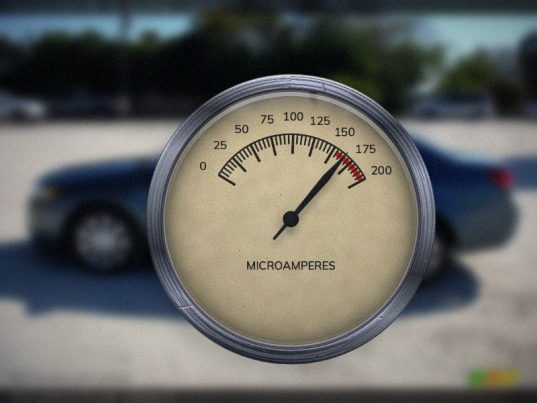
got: 165 µA
